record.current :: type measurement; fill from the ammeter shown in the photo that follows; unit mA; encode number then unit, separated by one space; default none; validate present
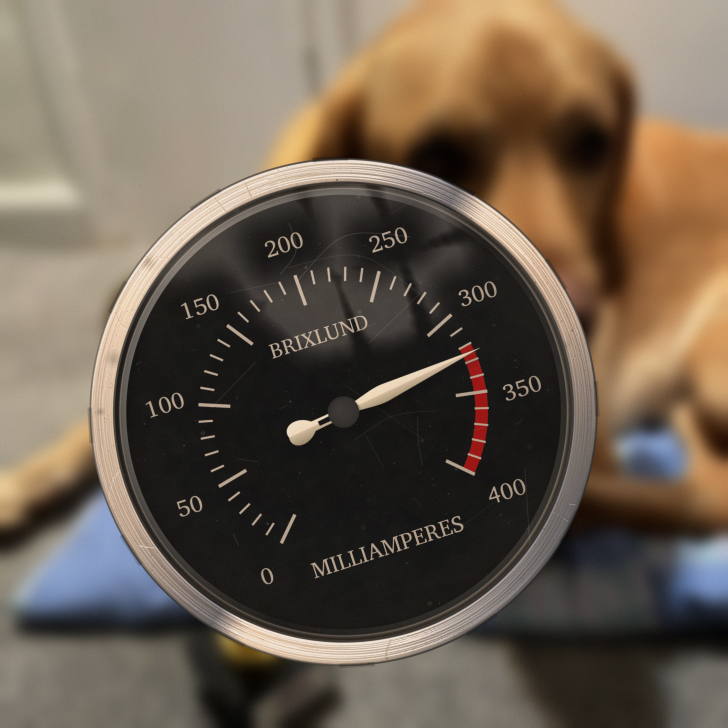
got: 325 mA
